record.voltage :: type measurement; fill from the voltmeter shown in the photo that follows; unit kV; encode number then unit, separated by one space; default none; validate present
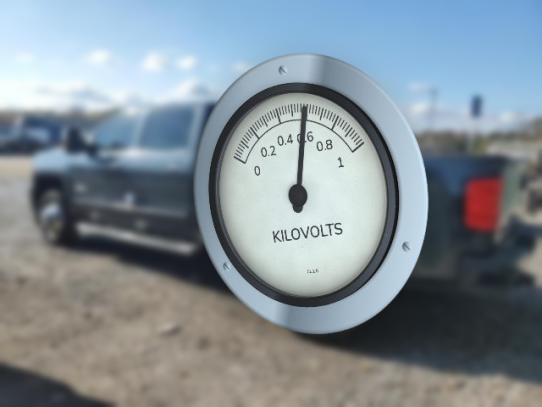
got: 0.6 kV
